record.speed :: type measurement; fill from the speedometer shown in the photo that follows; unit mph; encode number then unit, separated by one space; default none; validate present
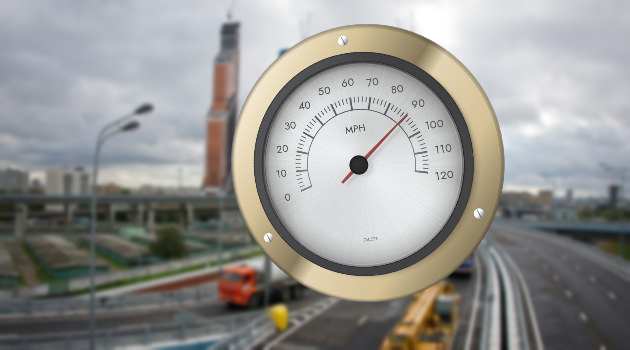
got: 90 mph
